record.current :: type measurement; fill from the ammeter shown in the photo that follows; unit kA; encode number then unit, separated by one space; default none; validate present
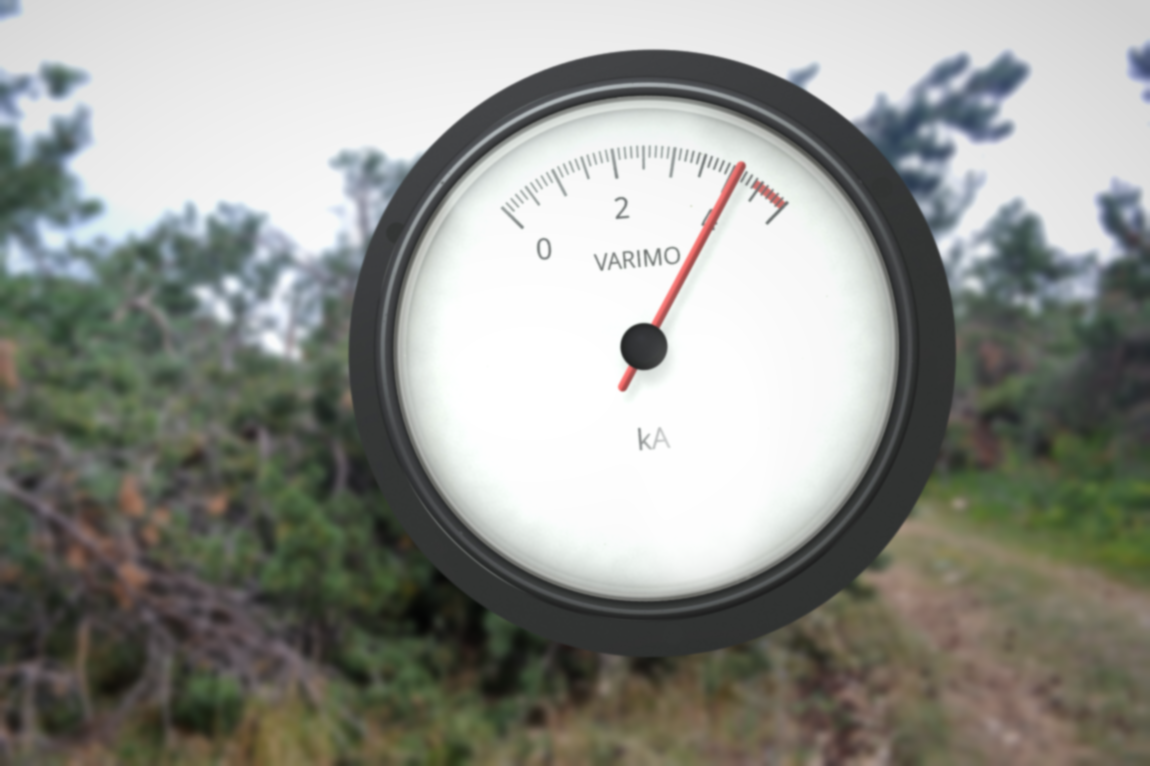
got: 4.1 kA
